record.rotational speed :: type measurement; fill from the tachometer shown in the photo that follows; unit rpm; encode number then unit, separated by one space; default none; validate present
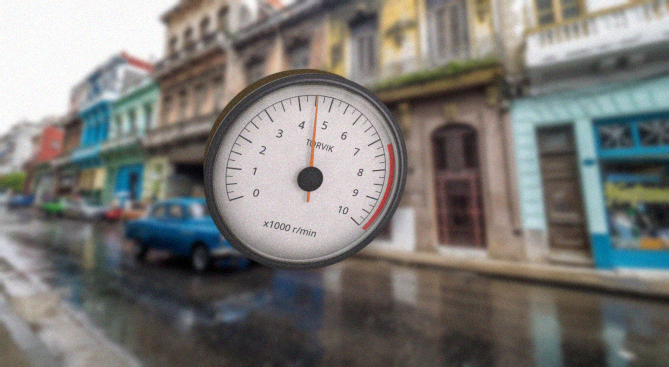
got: 4500 rpm
